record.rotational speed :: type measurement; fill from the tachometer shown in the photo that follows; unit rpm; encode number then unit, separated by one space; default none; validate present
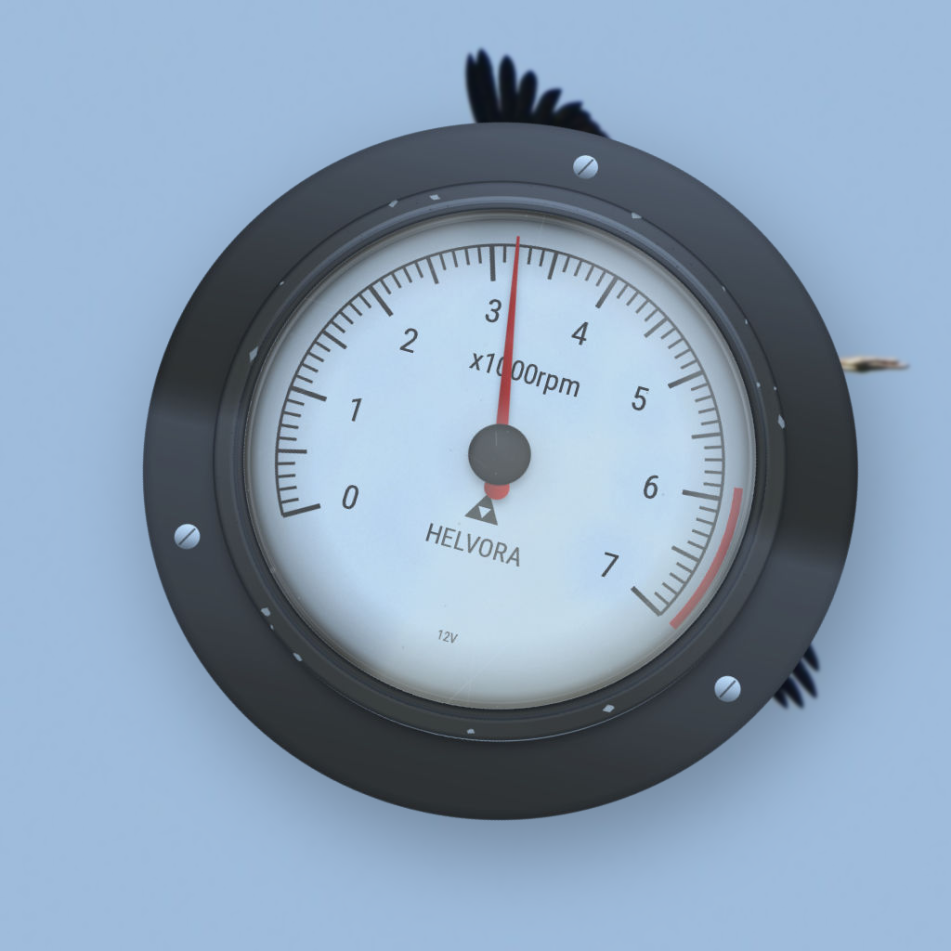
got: 3200 rpm
